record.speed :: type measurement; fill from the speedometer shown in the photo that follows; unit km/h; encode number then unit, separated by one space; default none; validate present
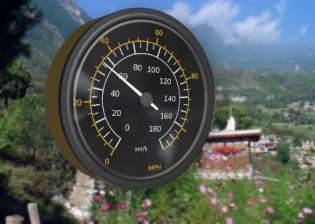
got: 55 km/h
